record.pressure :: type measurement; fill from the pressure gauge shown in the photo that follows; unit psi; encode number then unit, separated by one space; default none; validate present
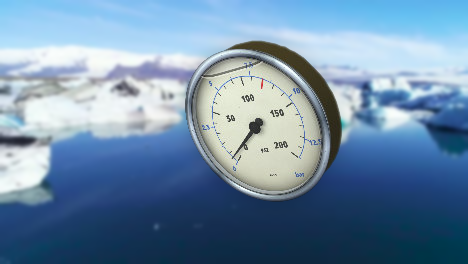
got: 5 psi
